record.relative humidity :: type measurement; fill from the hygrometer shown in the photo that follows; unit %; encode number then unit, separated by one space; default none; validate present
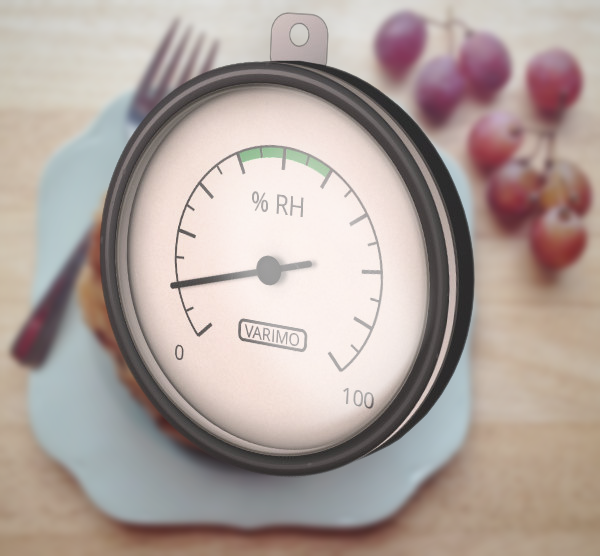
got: 10 %
